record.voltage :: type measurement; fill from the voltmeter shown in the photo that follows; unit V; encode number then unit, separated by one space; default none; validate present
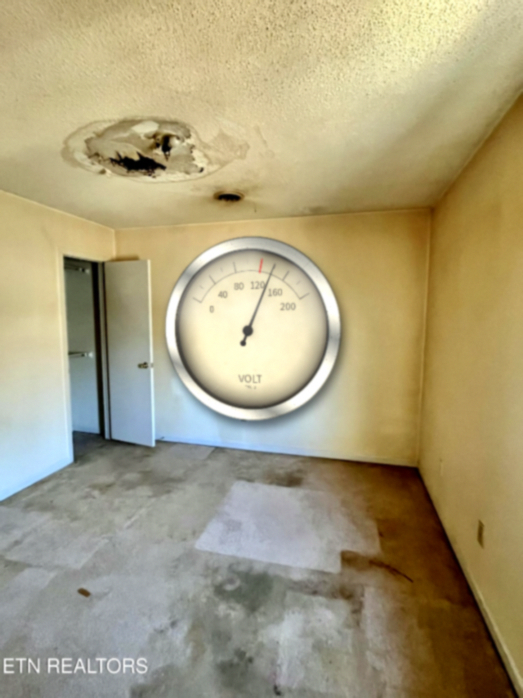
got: 140 V
